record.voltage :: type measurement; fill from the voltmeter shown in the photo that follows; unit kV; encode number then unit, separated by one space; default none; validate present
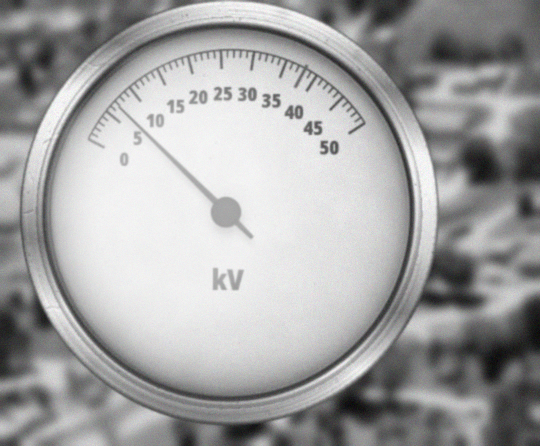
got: 7 kV
